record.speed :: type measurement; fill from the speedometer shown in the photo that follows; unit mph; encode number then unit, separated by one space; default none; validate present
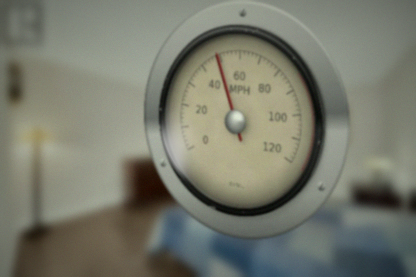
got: 50 mph
